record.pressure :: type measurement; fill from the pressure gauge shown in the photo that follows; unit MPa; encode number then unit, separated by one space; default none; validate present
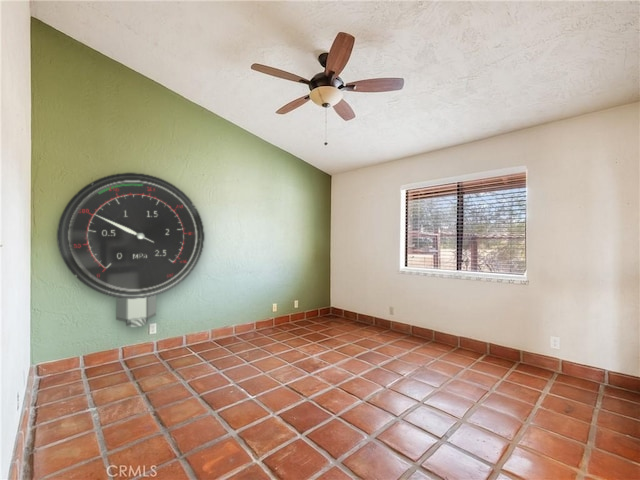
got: 0.7 MPa
